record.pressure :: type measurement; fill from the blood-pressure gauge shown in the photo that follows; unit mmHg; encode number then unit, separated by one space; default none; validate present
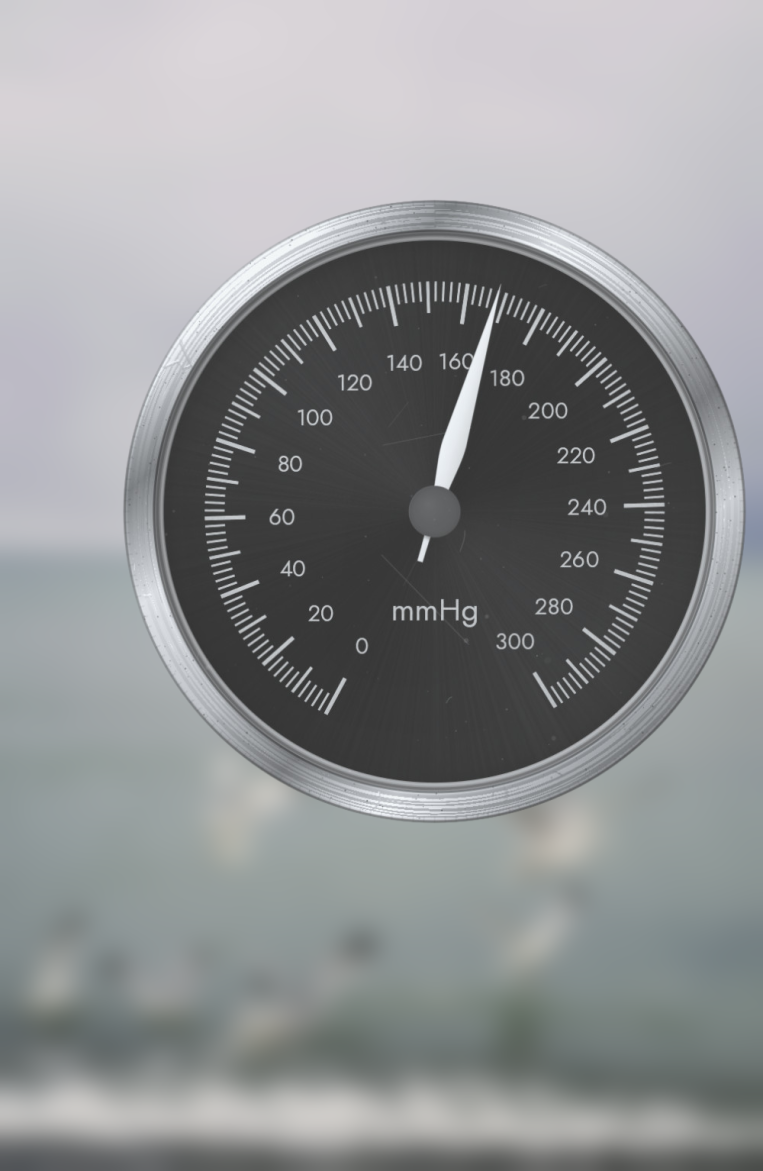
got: 168 mmHg
